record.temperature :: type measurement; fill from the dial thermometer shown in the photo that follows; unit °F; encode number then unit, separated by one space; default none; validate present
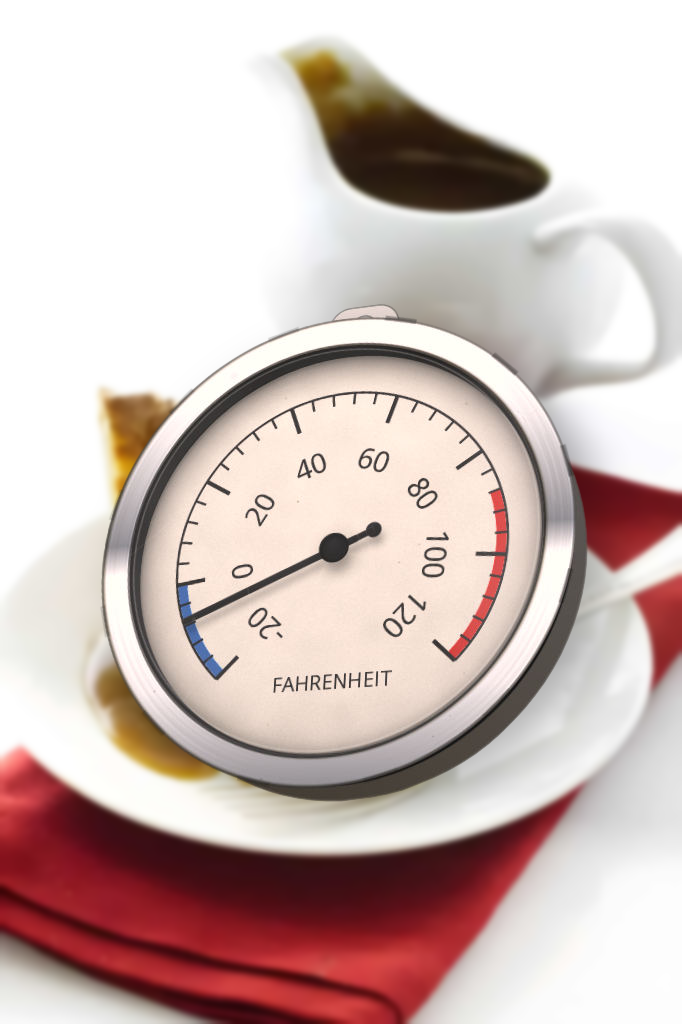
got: -8 °F
